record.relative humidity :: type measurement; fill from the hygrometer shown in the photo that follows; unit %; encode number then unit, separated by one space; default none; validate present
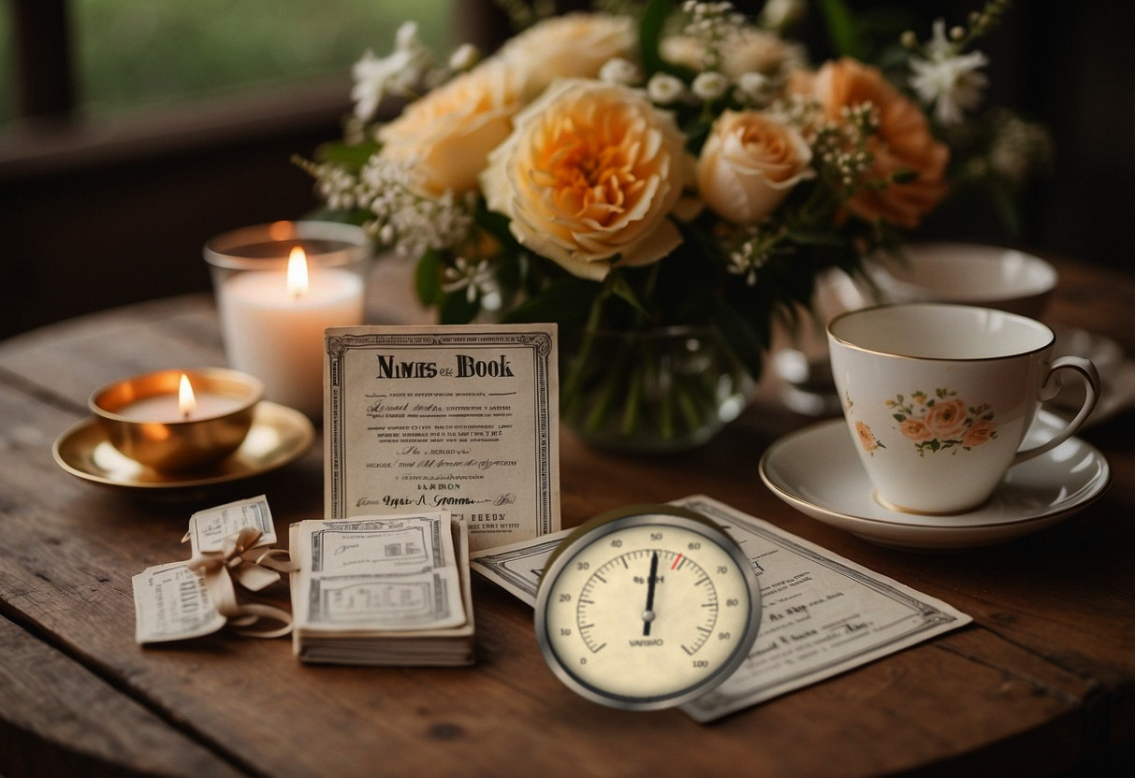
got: 50 %
